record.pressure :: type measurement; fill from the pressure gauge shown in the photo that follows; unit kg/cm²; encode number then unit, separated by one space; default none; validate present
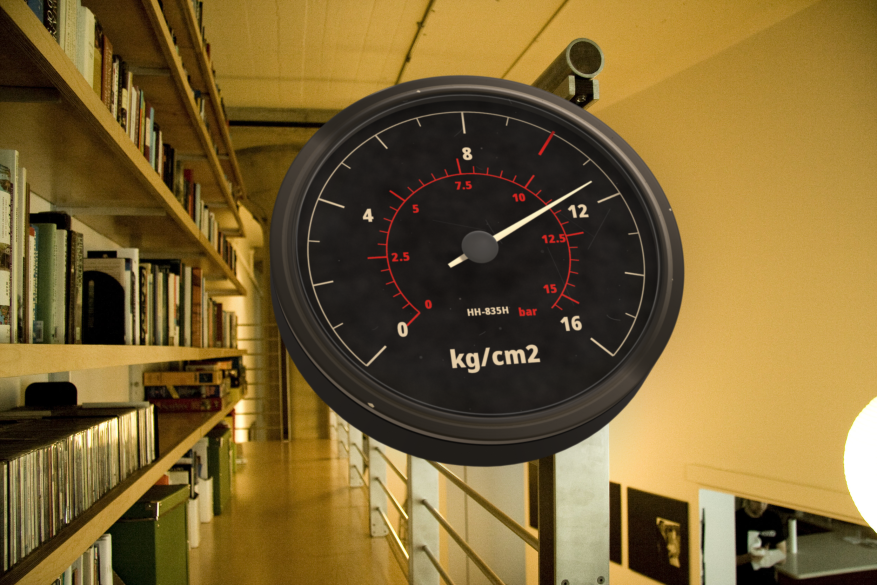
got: 11.5 kg/cm²
